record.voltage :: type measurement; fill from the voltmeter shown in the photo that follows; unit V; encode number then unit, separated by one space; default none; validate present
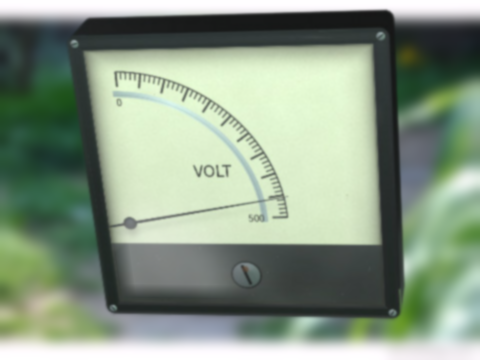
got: 450 V
